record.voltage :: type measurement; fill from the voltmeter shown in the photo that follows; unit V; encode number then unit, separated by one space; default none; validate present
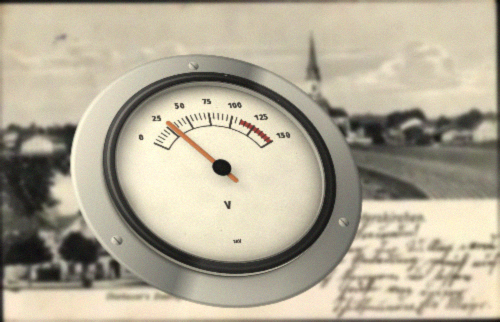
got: 25 V
